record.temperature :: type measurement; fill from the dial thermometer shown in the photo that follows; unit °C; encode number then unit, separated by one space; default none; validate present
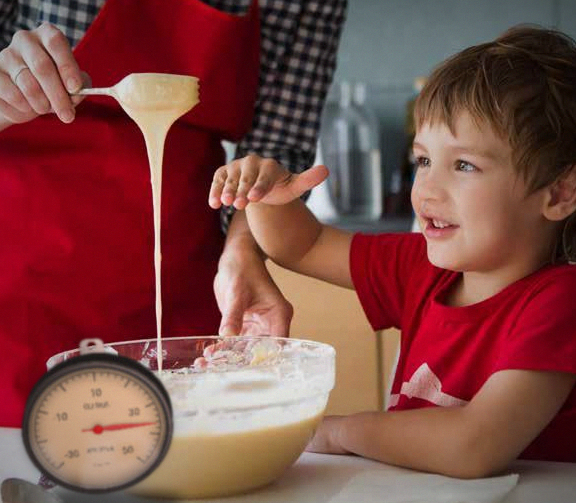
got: 36 °C
